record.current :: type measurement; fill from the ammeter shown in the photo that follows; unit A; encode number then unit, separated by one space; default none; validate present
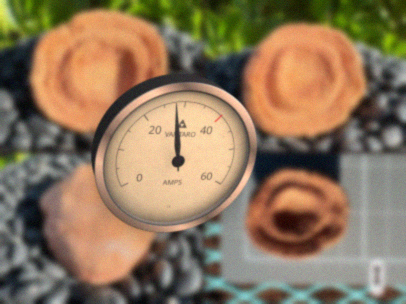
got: 27.5 A
